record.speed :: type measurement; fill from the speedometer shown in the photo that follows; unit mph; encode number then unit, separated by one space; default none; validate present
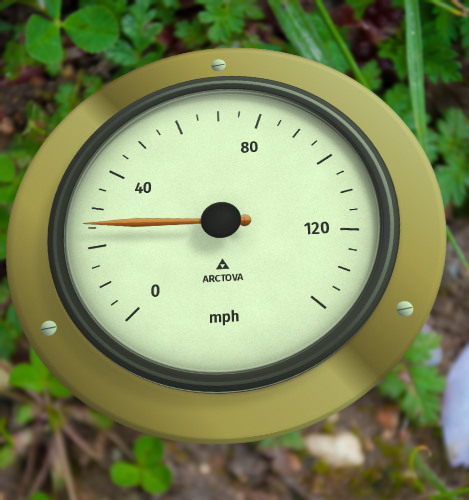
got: 25 mph
